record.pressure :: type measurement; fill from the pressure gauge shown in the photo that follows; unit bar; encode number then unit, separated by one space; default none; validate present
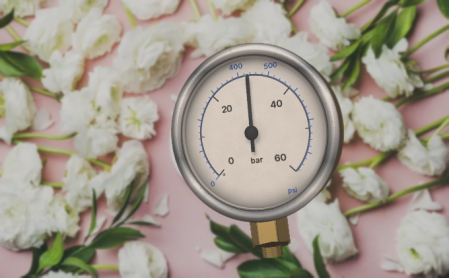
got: 30 bar
